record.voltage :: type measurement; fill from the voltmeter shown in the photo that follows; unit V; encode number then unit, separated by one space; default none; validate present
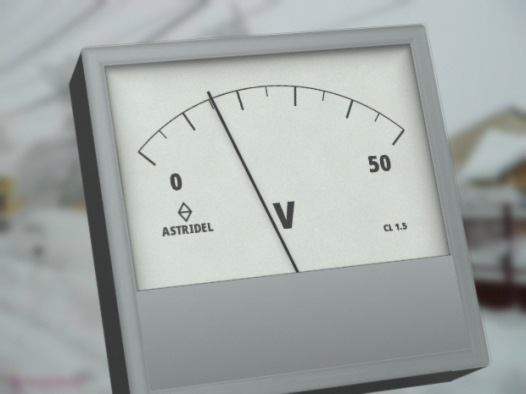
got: 15 V
